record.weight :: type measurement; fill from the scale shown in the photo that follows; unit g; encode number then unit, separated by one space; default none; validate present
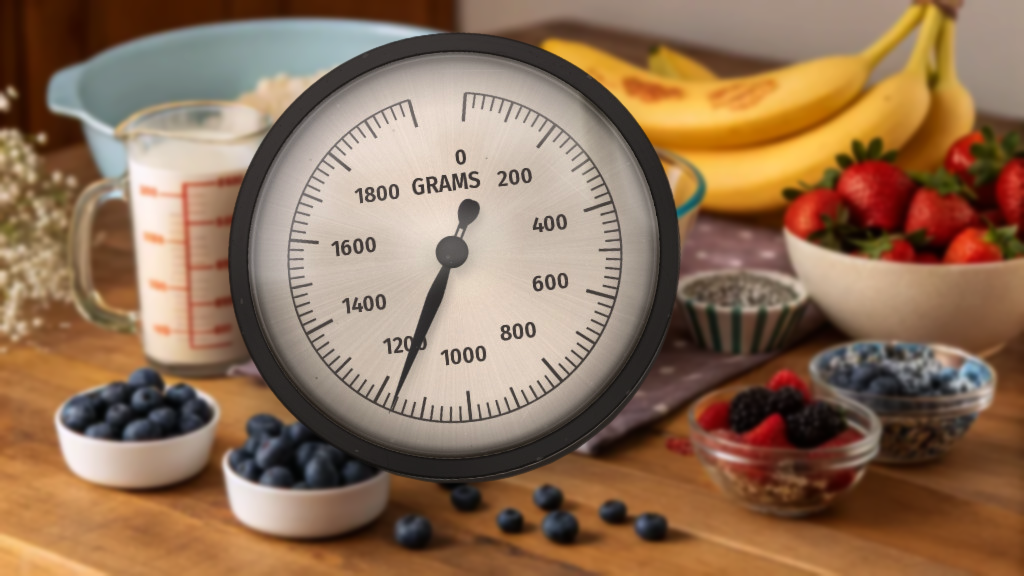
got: 1160 g
